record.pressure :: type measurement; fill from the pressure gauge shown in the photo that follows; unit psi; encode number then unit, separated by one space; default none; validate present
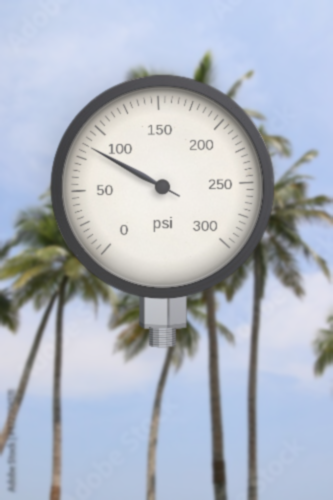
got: 85 psi
